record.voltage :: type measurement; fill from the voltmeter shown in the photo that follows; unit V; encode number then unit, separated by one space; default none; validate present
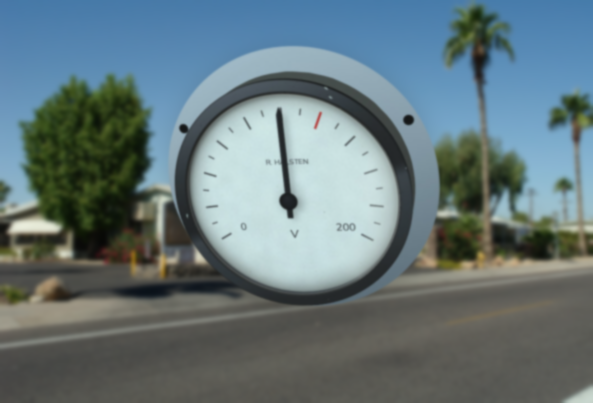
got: 100 V
